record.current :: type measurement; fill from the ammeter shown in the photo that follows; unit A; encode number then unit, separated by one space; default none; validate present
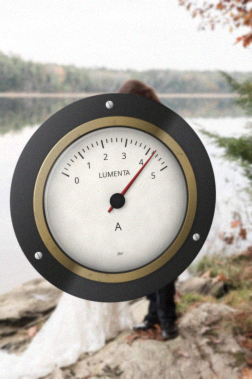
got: 4.2 A
